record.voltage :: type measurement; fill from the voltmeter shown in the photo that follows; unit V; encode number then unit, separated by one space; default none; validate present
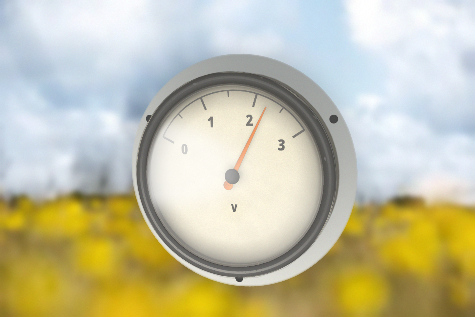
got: 2.25 V
